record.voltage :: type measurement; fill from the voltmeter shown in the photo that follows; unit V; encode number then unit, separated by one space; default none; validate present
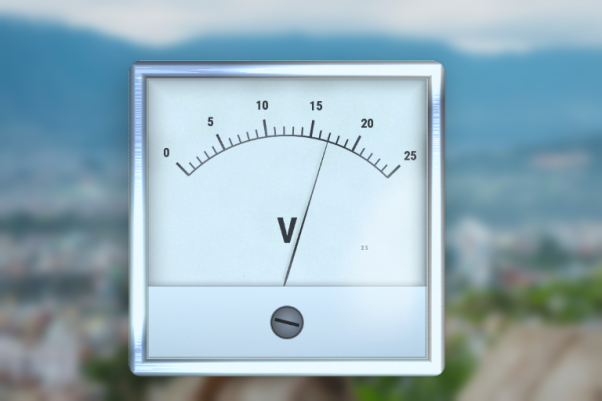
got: 17 V
